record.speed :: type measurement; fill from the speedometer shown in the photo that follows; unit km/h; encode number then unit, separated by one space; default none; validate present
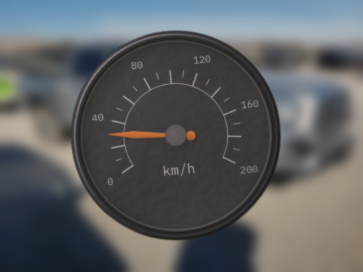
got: 30 km/h
